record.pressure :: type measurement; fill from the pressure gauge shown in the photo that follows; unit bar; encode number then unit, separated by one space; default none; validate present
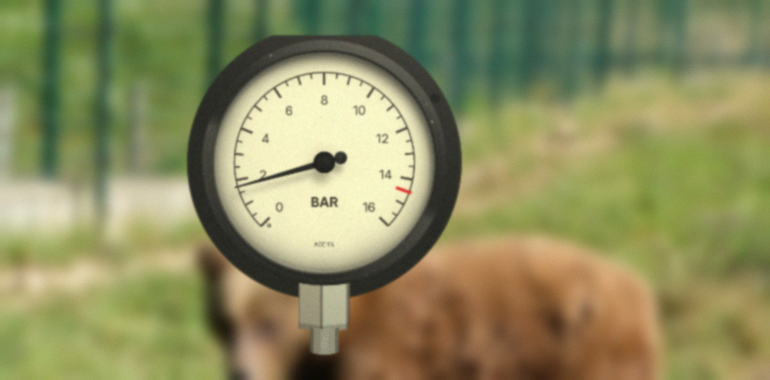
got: 1.75 bar
